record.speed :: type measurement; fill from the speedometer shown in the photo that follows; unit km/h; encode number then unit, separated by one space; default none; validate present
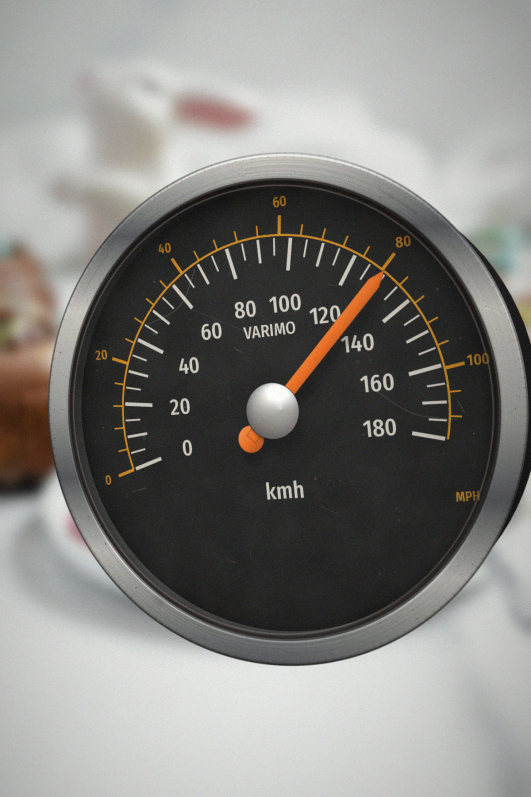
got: 130 km/h
